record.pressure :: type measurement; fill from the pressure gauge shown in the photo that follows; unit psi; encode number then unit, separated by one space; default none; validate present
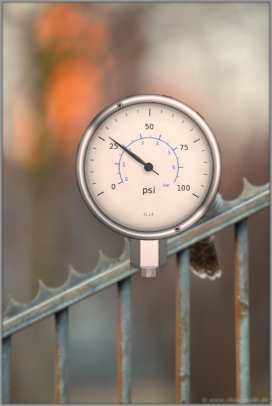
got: 27.5 psi
